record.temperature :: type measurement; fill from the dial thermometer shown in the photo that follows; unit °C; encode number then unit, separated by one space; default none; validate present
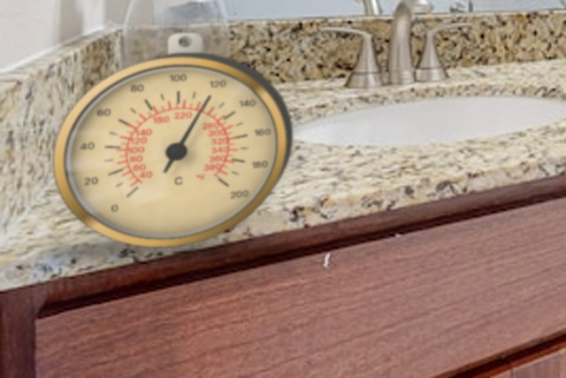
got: 120 °C
